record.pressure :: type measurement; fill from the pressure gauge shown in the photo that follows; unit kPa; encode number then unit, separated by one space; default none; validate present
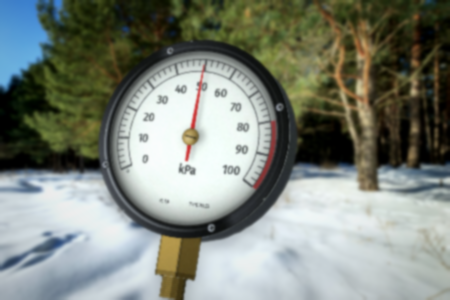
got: 50 kPa
